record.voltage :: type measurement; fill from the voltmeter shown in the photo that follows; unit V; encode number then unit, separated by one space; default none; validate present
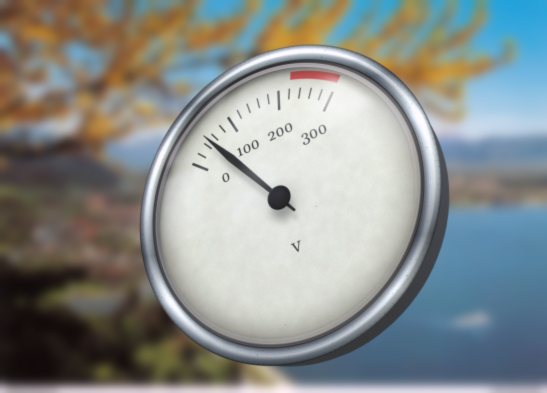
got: 50 V
